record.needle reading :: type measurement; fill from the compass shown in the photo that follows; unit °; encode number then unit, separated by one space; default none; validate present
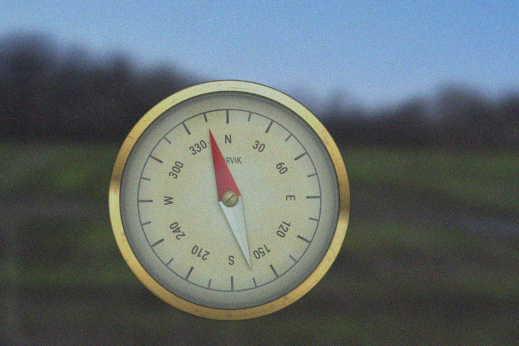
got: 345 °
